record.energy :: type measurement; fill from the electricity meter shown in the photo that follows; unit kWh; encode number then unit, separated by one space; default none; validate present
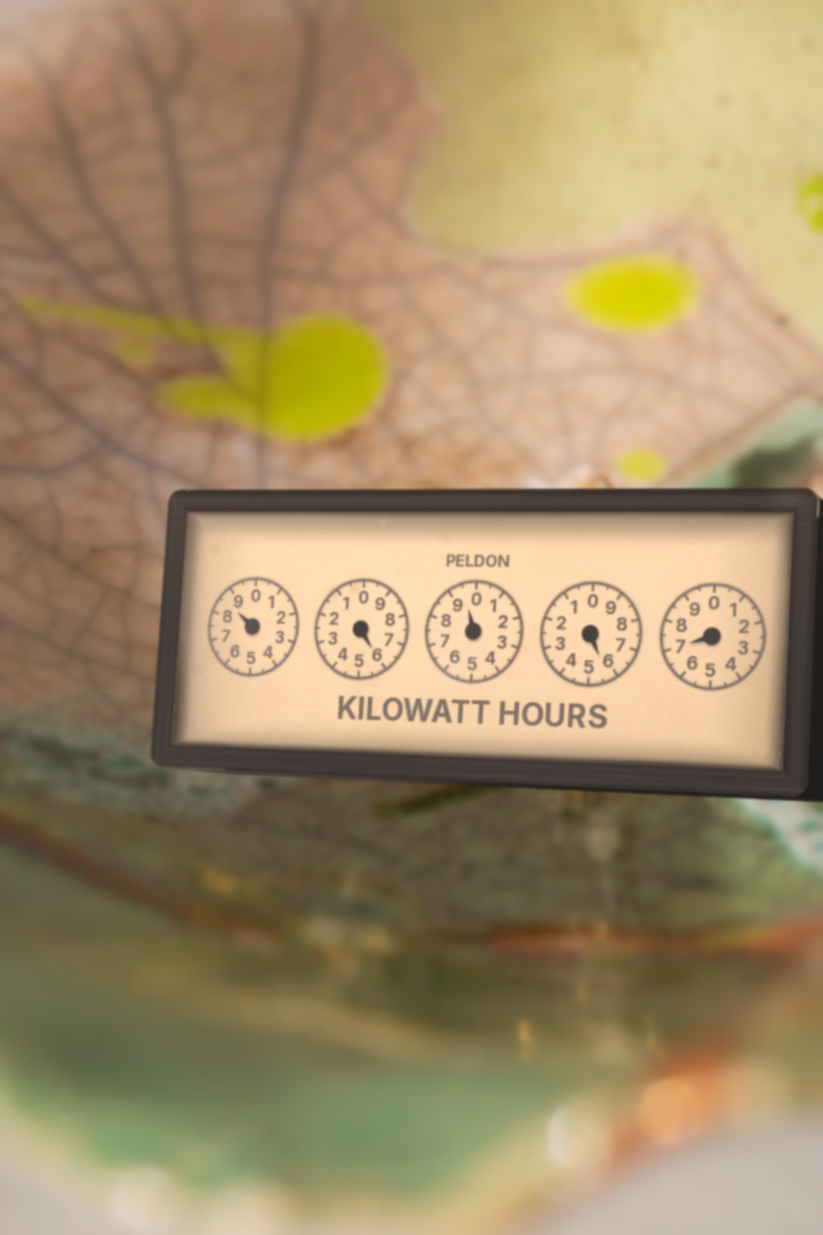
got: 85957 kWh
